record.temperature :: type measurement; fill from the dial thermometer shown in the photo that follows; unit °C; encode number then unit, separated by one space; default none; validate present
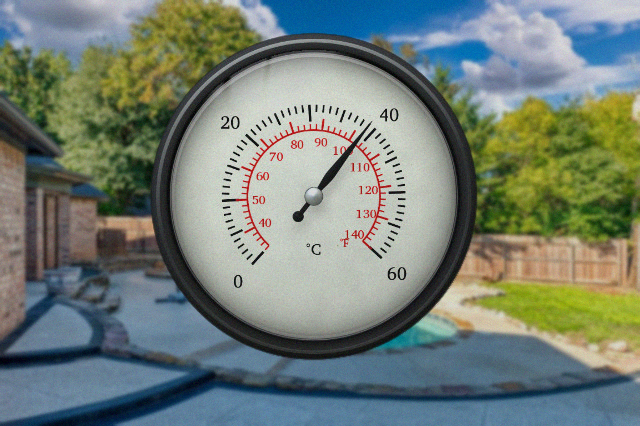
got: 39 °C
